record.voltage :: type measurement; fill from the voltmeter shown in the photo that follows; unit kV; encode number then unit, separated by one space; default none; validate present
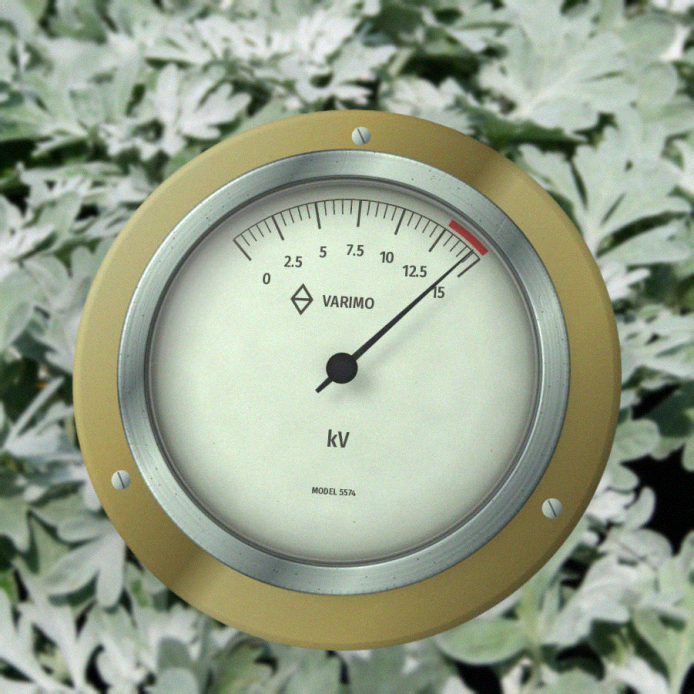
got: 14.5 kV
